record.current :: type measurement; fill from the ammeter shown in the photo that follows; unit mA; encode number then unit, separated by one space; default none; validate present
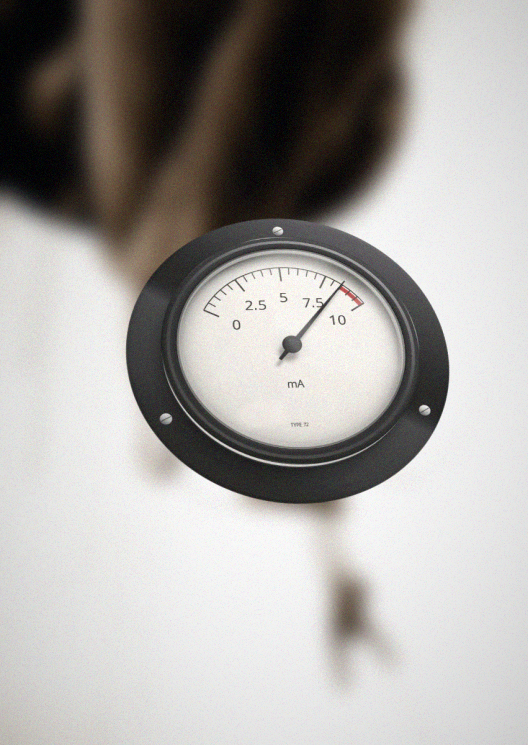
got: 8.5 mA
